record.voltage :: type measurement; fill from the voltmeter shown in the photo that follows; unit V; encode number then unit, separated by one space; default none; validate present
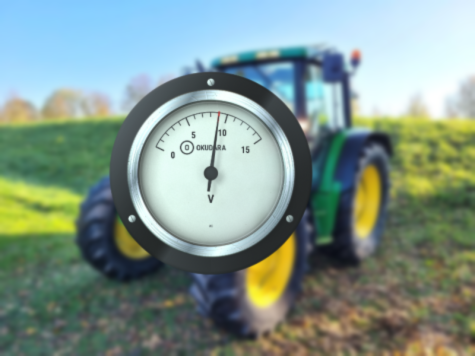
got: 9 V
